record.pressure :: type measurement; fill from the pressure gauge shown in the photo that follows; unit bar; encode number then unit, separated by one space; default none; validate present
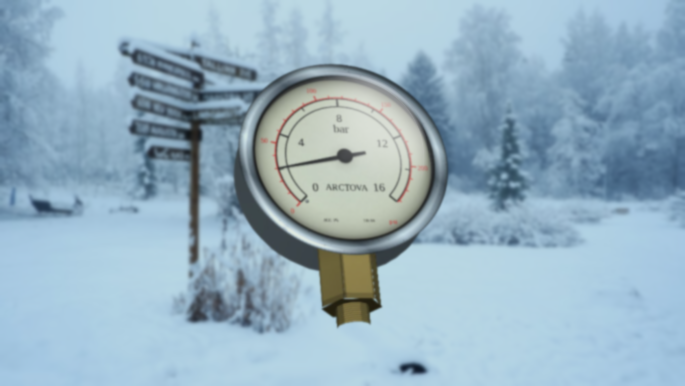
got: 2 bar
